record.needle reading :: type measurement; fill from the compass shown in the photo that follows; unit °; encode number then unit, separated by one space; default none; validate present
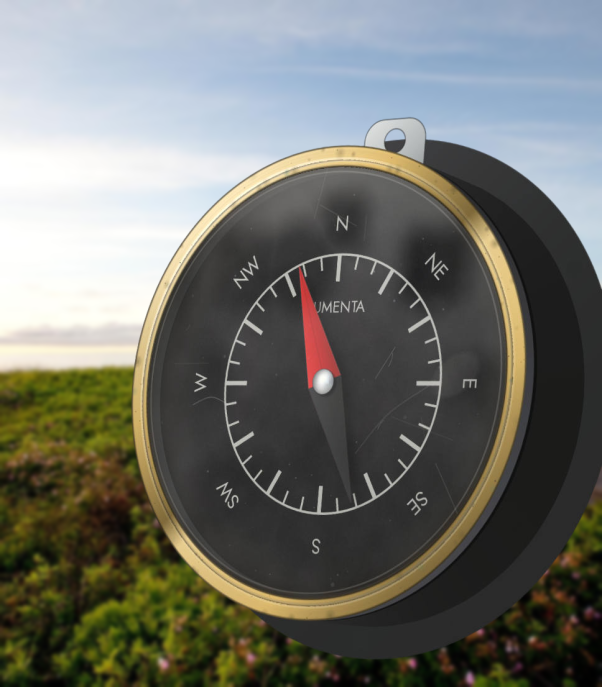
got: 340 °
